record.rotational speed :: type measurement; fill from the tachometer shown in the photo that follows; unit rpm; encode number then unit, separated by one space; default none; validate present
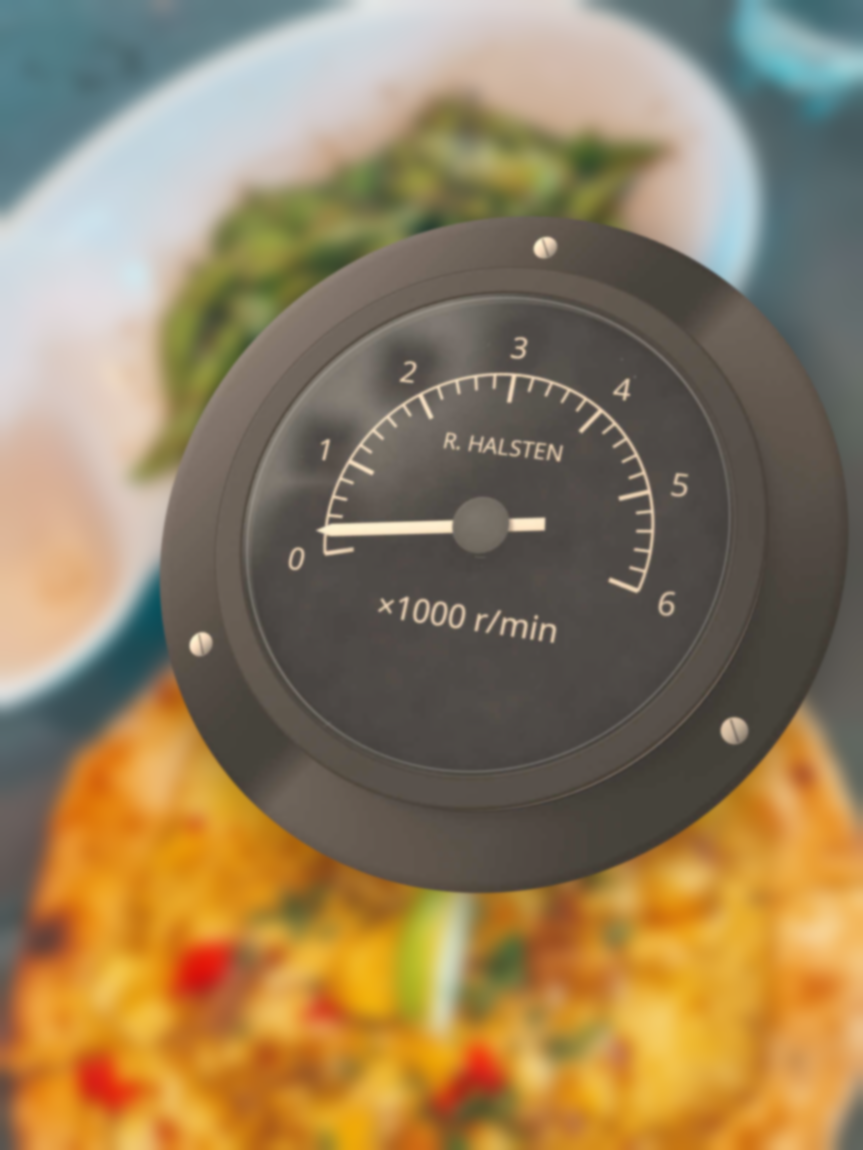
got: 200 rpm
